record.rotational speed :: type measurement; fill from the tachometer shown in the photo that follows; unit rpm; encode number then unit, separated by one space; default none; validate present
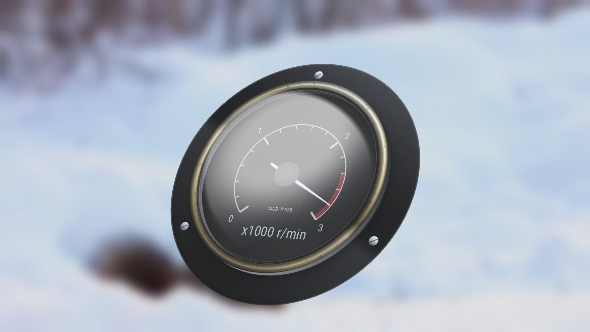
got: 2800 rpm
